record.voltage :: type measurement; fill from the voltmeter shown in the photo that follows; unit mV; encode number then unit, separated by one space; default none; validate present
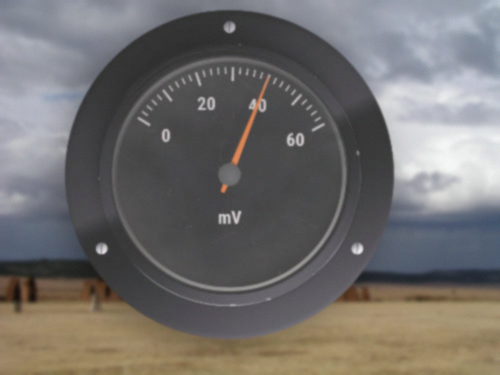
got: 40 mV
